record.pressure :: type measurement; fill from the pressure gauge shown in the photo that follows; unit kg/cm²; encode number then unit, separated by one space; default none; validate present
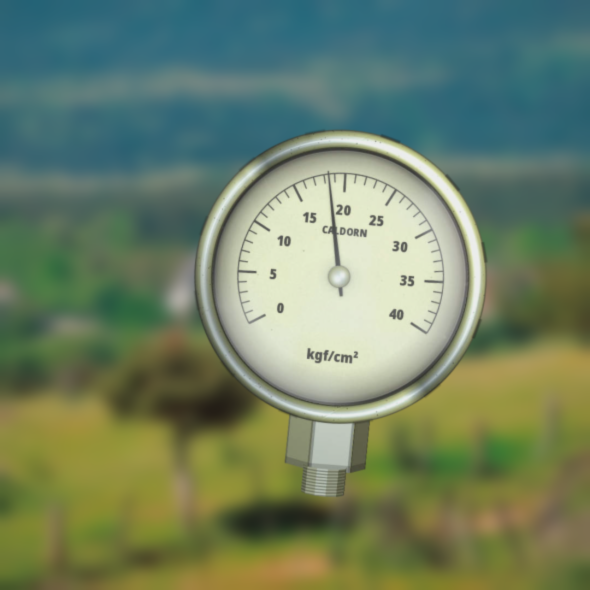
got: 18.5 kg/cm²
